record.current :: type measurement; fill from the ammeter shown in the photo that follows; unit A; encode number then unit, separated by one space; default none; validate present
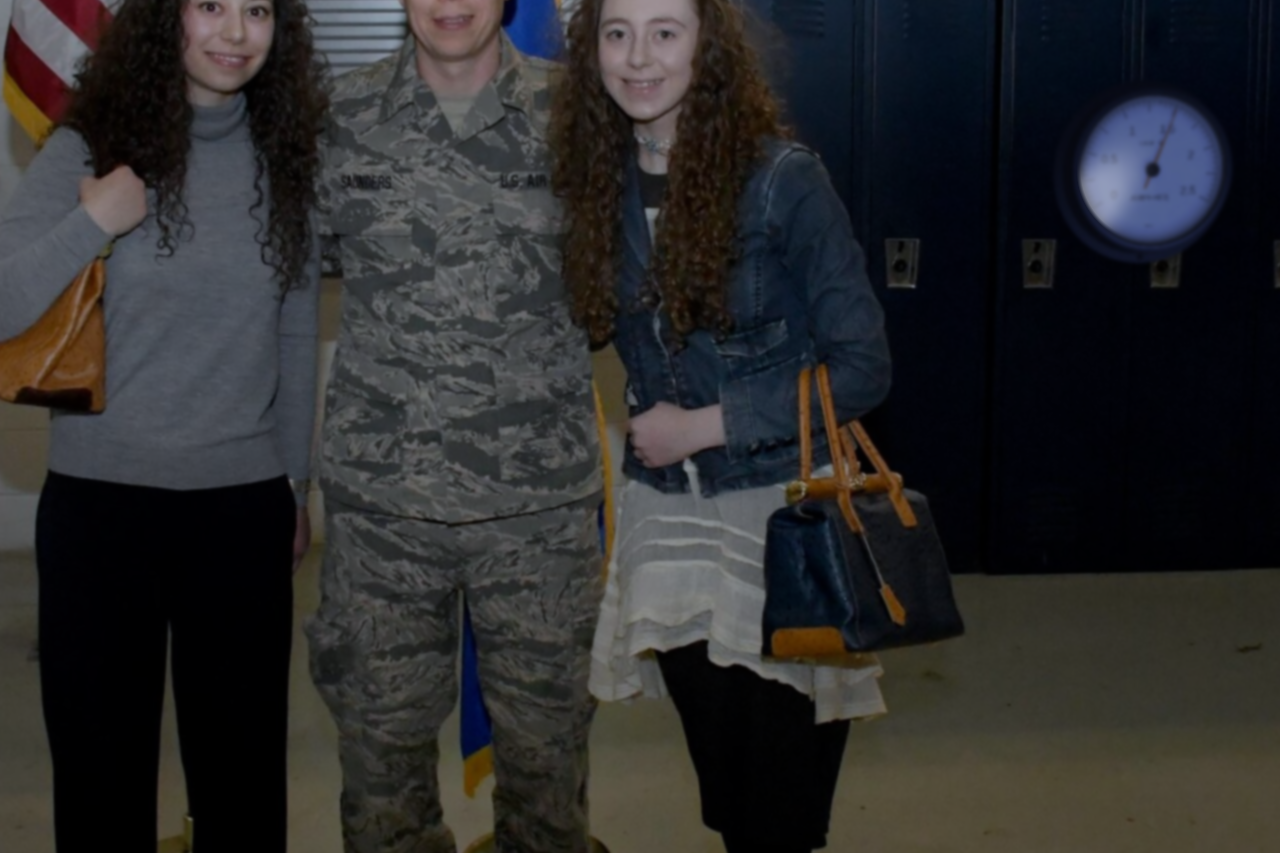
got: 1.5 A
